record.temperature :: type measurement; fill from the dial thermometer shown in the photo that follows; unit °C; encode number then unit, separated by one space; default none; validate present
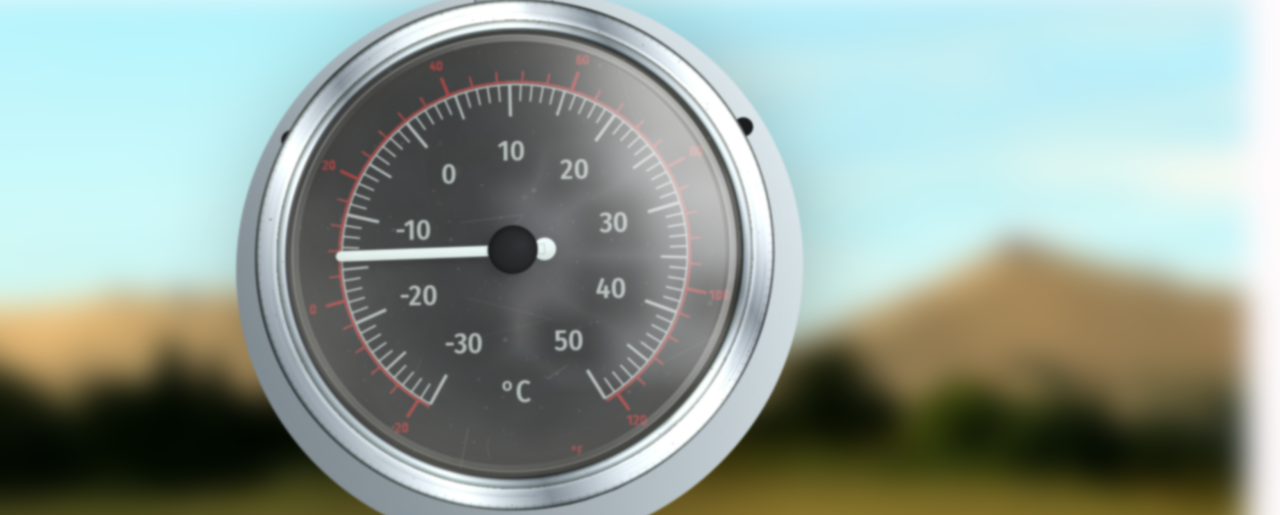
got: -14 °C
